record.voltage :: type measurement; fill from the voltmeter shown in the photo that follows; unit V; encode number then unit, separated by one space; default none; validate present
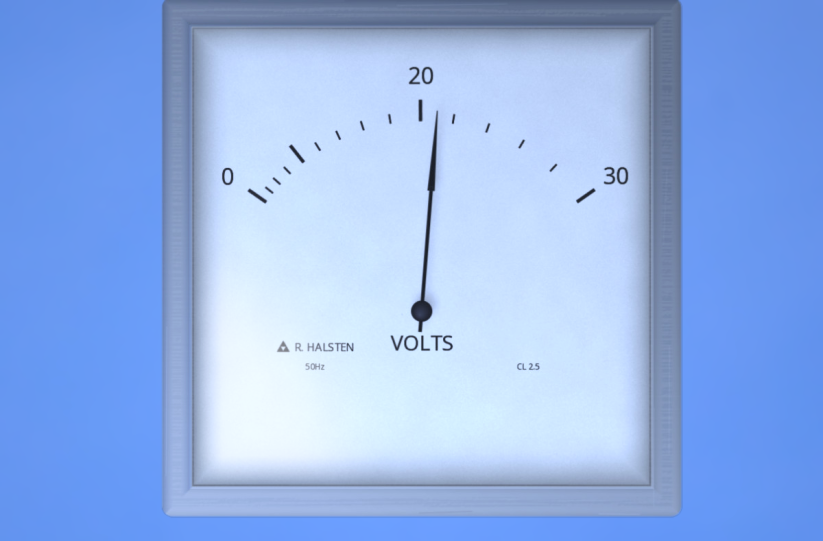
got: 21 V
